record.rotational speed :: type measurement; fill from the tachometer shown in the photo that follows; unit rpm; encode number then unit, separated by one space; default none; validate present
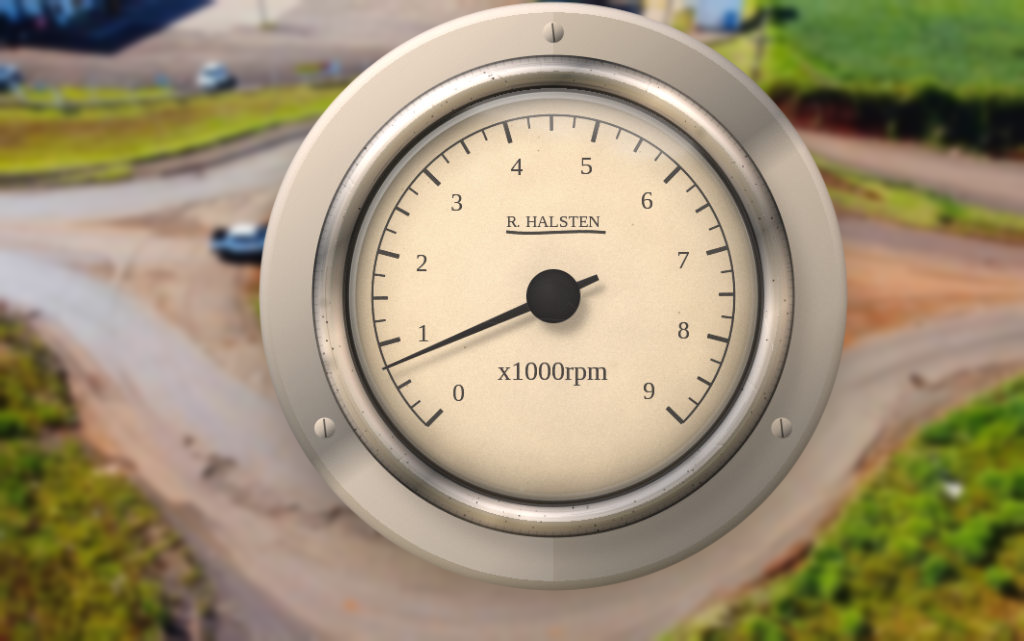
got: 750 rpm
